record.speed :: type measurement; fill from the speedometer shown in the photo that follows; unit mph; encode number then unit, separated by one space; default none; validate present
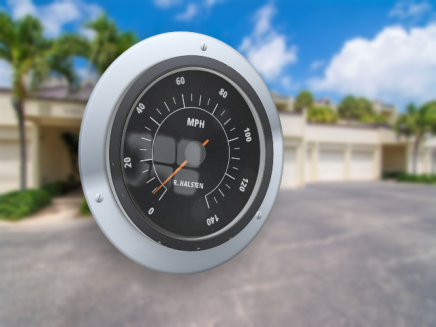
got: 5 mph
